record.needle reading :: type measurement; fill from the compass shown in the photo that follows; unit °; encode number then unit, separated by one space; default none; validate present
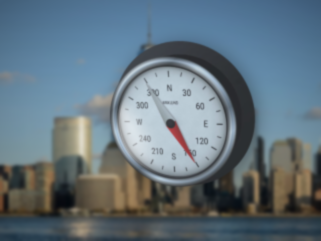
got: 150 °
